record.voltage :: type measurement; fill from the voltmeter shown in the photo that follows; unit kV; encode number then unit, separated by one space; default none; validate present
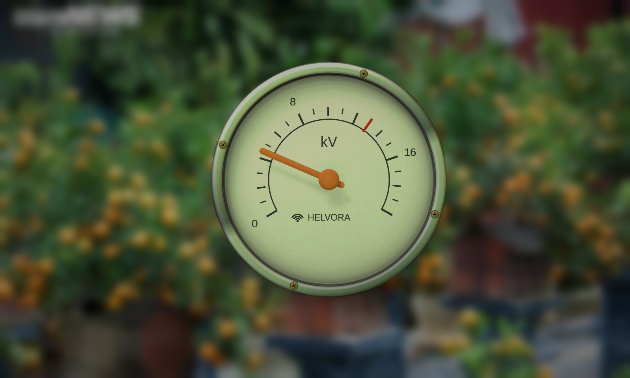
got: 4.5 kV
